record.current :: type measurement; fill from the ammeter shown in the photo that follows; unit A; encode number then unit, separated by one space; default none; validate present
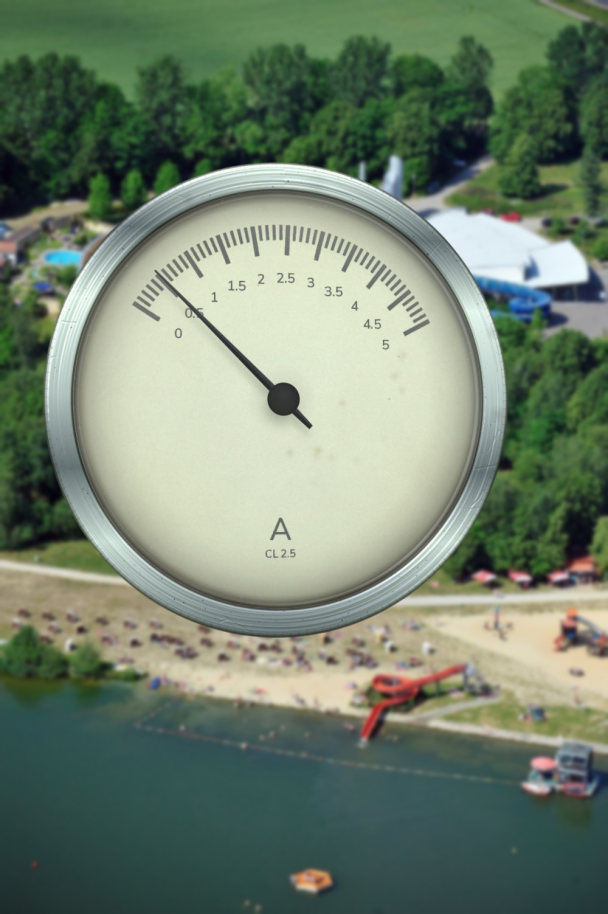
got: 0.5 A
